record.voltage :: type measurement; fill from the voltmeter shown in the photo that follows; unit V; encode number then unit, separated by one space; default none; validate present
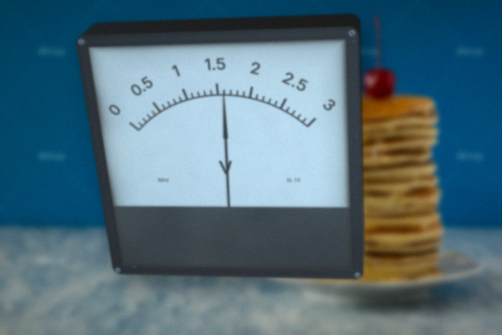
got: 1.6 V
